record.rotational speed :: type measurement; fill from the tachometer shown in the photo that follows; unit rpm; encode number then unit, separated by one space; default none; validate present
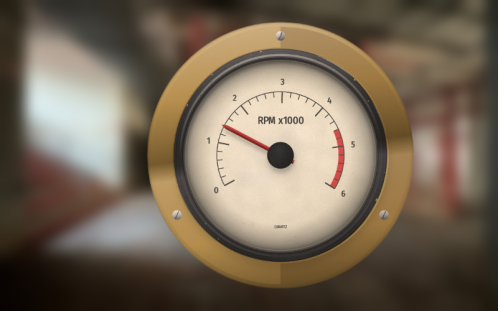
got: 1400 rpm
